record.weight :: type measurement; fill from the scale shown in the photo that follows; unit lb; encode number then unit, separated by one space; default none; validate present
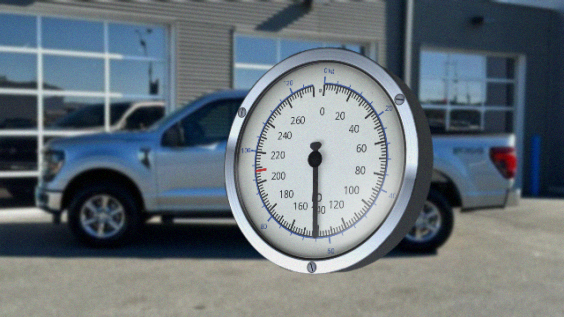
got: 140 lb
